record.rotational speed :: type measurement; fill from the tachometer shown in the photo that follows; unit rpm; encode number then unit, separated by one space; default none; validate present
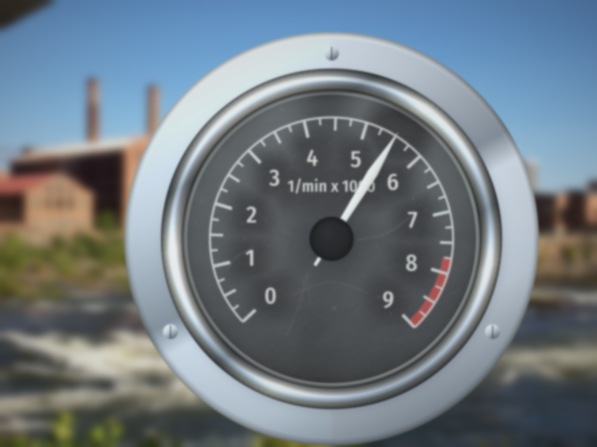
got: 5500 rpm
